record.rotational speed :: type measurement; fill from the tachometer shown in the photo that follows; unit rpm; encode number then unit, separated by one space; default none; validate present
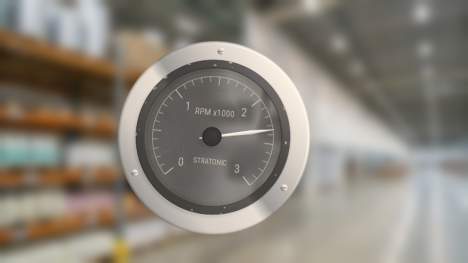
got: 2350 rpm
